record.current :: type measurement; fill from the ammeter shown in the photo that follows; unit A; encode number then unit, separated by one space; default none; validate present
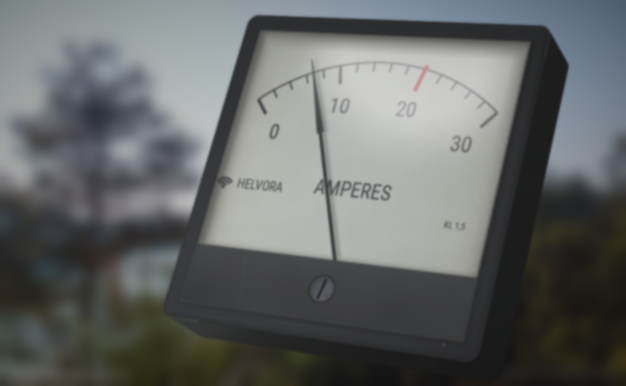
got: 7 A
